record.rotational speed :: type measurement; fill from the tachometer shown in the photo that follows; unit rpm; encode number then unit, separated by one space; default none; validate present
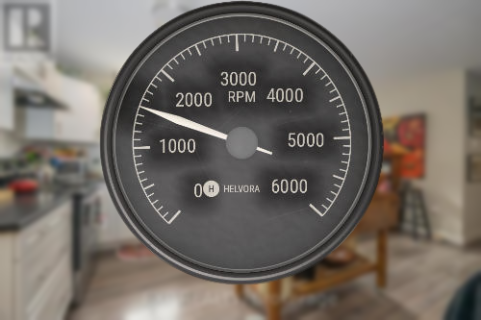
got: 1500 rpm
